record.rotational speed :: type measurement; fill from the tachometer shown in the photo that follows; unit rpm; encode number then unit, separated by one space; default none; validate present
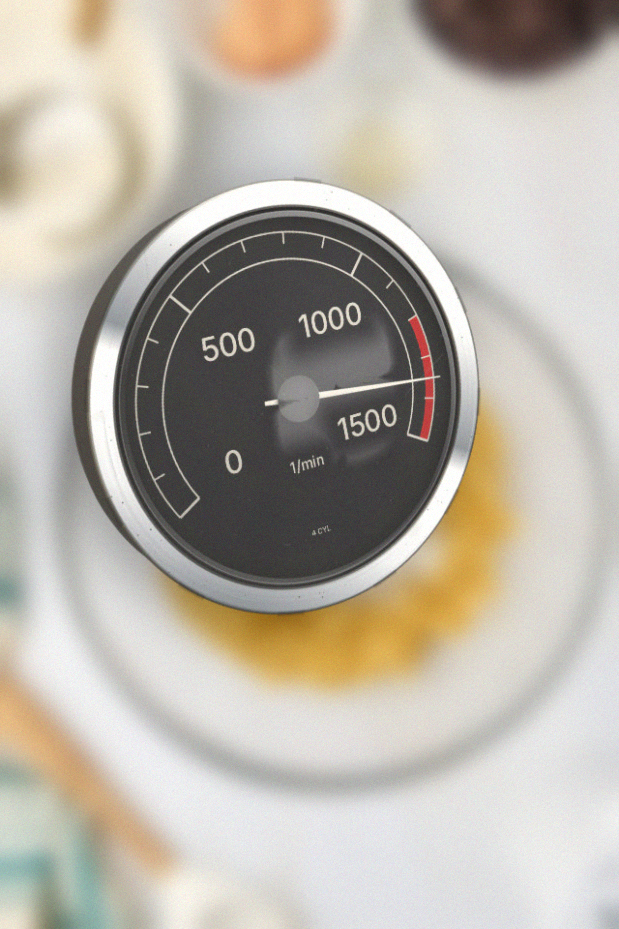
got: 1350 rpm
